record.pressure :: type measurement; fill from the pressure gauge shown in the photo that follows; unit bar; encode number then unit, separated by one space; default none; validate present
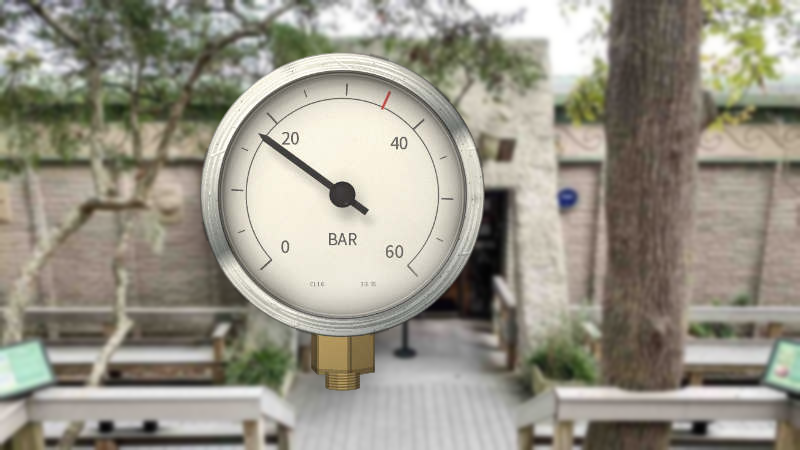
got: 17.5 bar
